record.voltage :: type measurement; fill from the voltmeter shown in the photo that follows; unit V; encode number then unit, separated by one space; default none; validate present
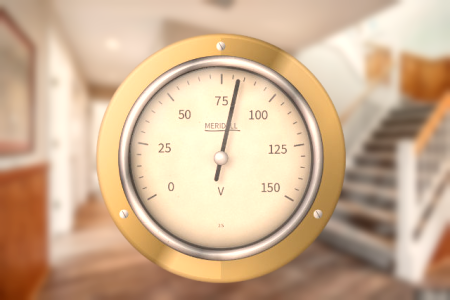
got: 82.5 V
